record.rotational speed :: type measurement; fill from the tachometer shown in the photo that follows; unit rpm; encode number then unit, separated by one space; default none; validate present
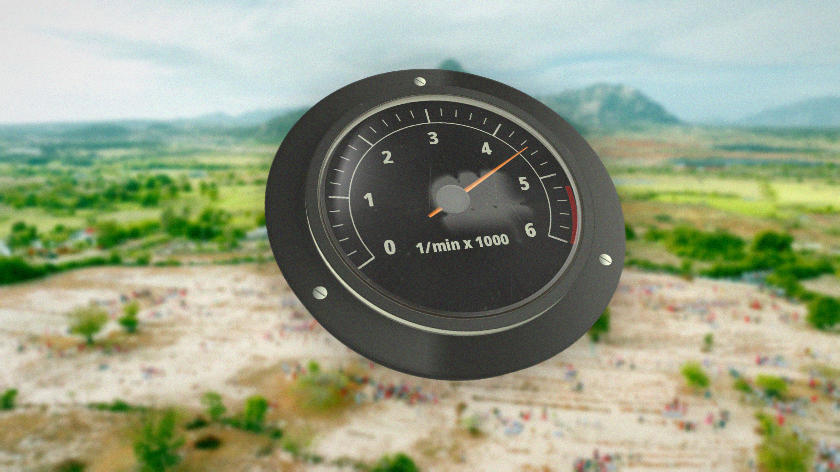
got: 4500 rpm
